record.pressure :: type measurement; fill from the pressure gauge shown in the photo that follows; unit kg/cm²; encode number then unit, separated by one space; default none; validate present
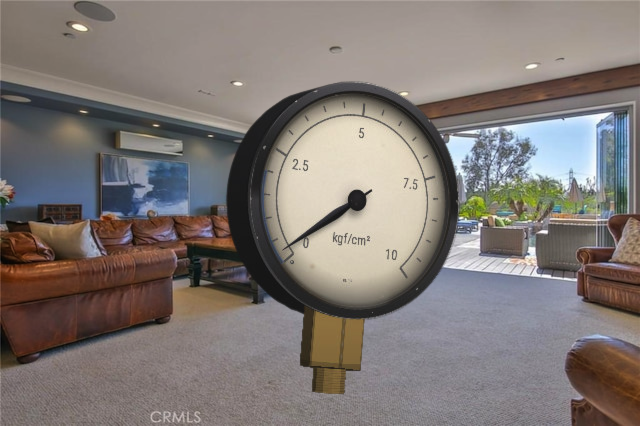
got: 0.25 kg/cm²
